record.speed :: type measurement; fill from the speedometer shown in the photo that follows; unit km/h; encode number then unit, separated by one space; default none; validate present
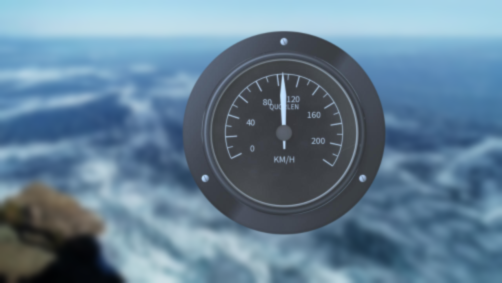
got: 105 km/h
